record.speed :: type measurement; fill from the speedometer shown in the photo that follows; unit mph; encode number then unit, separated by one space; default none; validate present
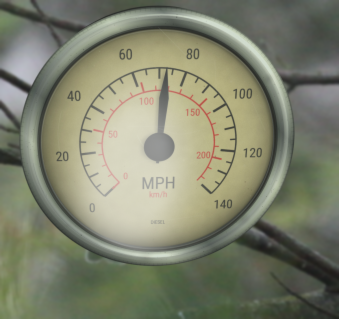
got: 72.5 mph
